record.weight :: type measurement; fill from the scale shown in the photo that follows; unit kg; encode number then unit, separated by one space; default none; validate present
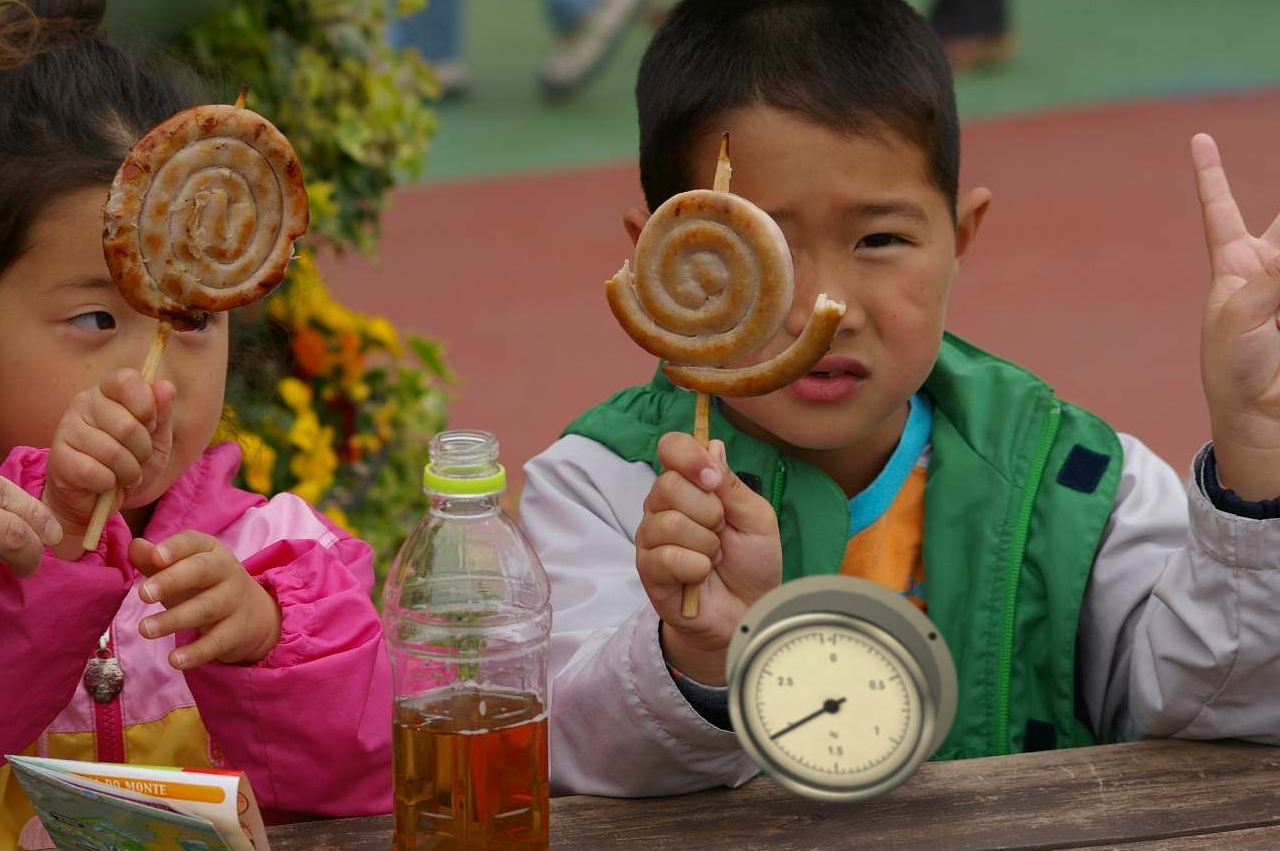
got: 2 kg
